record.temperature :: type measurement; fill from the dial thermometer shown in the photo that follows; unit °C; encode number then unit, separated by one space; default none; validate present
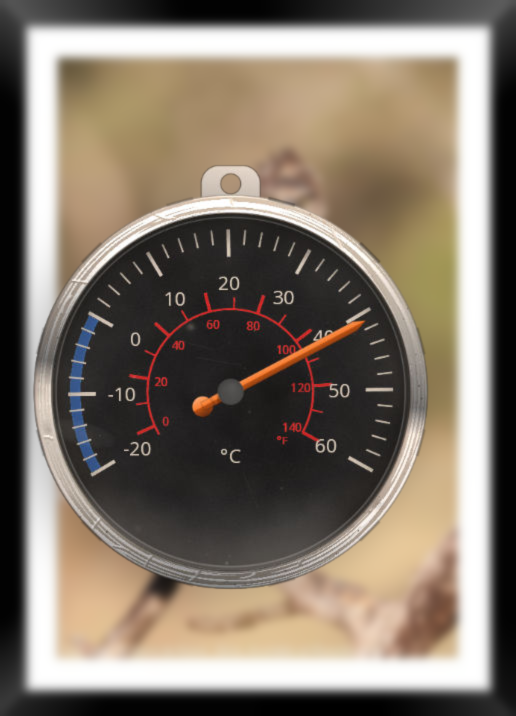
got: 41 °C
